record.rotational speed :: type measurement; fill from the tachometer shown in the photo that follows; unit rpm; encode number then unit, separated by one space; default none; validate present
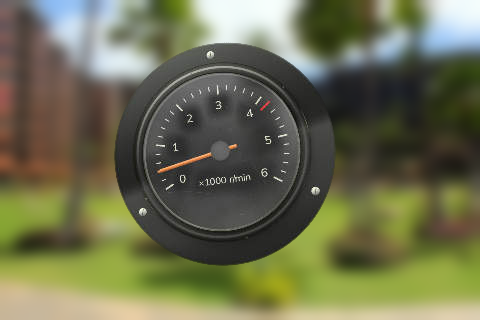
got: 400 rpm
